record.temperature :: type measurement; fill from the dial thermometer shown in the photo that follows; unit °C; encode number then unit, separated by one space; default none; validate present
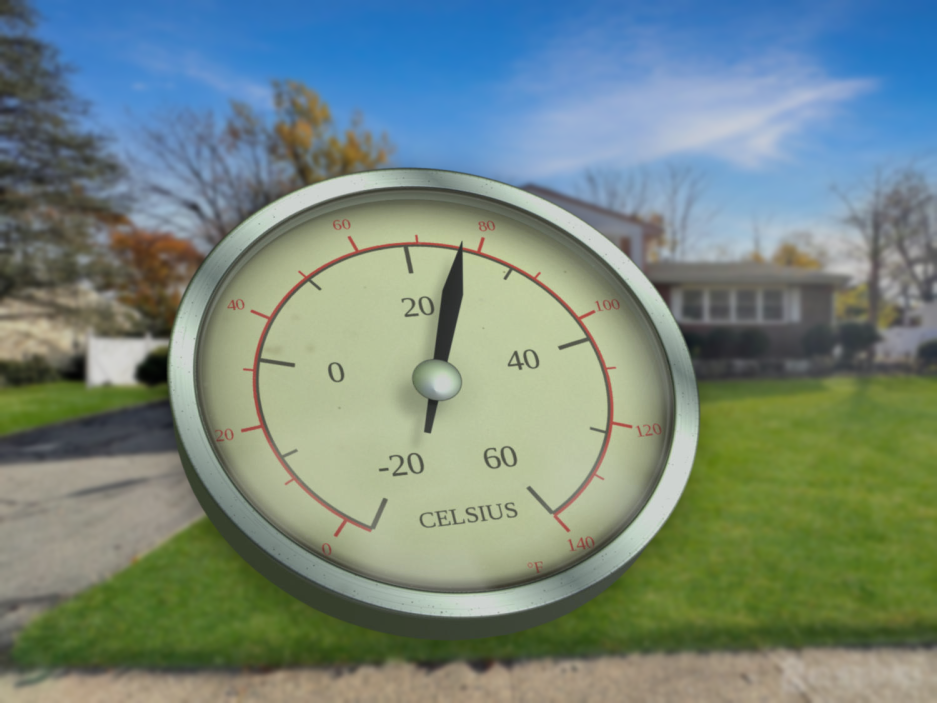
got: 25 °C
